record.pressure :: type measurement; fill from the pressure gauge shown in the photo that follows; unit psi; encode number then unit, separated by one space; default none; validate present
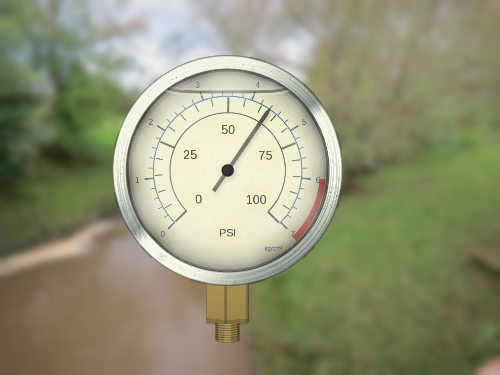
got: 62.5 psi
